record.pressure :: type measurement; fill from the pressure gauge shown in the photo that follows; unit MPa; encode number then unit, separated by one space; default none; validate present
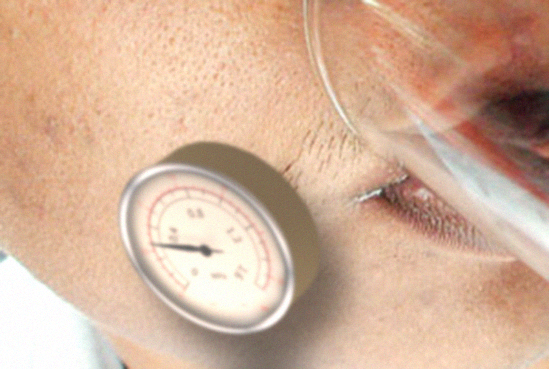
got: 0.3 MPa
